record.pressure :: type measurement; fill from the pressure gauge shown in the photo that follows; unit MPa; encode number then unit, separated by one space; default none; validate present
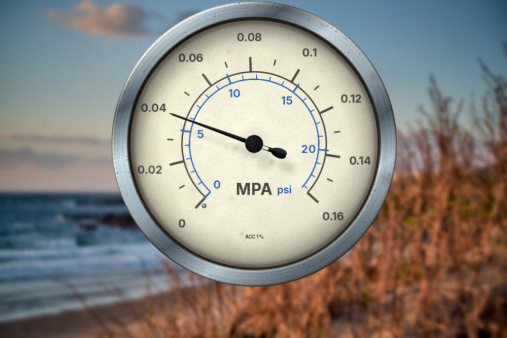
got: 0.04 MPa
